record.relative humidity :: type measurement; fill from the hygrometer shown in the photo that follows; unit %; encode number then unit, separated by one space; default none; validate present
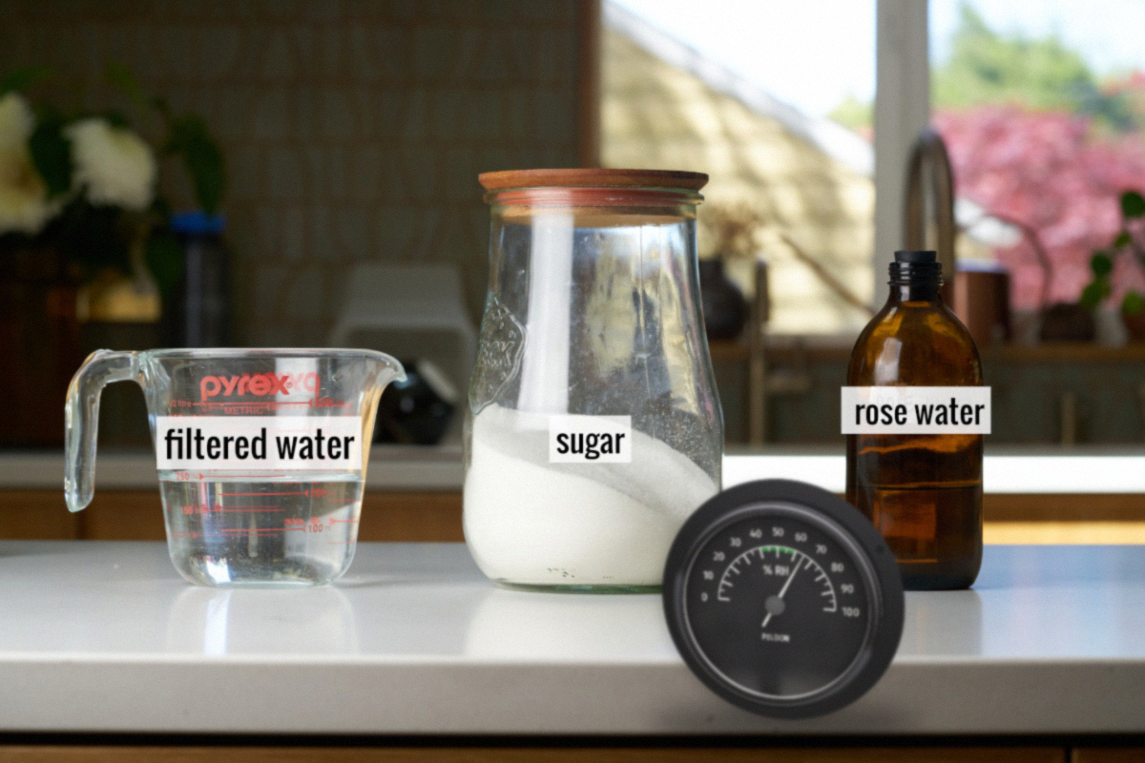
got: 65 %
